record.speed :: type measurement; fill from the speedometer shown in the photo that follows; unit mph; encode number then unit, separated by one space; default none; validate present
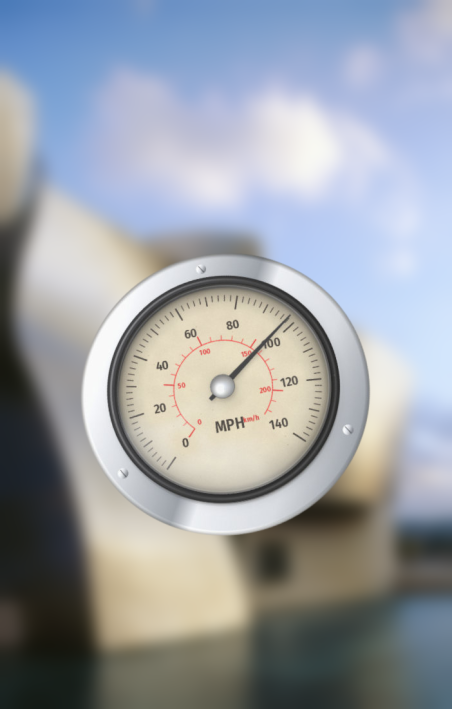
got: 98 mph
